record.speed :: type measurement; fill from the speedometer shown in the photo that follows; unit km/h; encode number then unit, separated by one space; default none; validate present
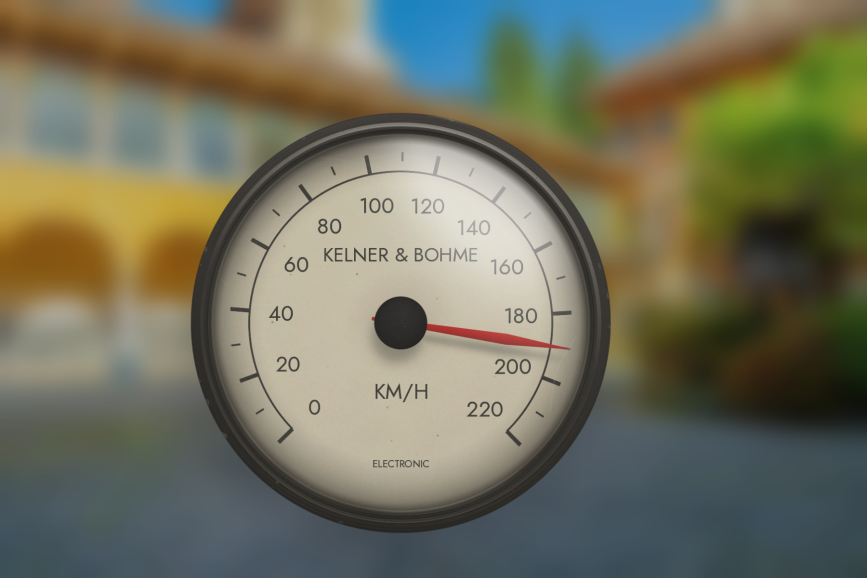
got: 190 km/h
